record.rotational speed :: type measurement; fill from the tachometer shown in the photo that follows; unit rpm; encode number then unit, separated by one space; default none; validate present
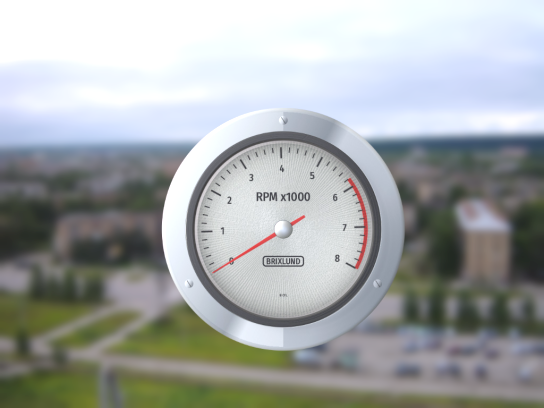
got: 0 rpm
